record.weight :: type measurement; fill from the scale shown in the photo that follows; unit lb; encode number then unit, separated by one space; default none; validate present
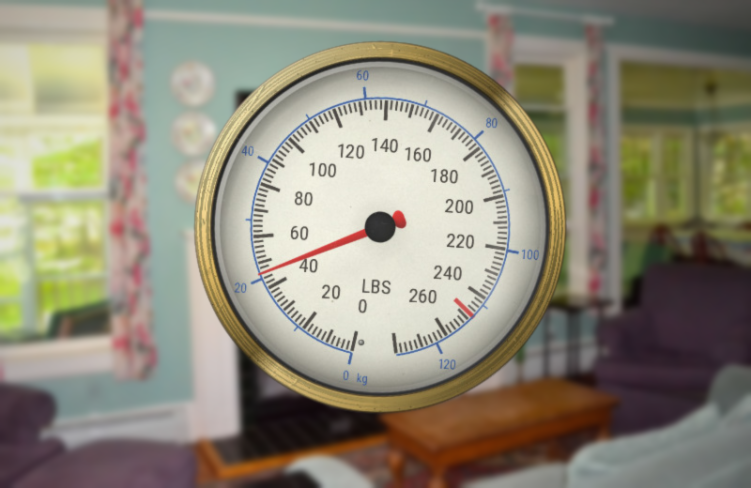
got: 46 lb
